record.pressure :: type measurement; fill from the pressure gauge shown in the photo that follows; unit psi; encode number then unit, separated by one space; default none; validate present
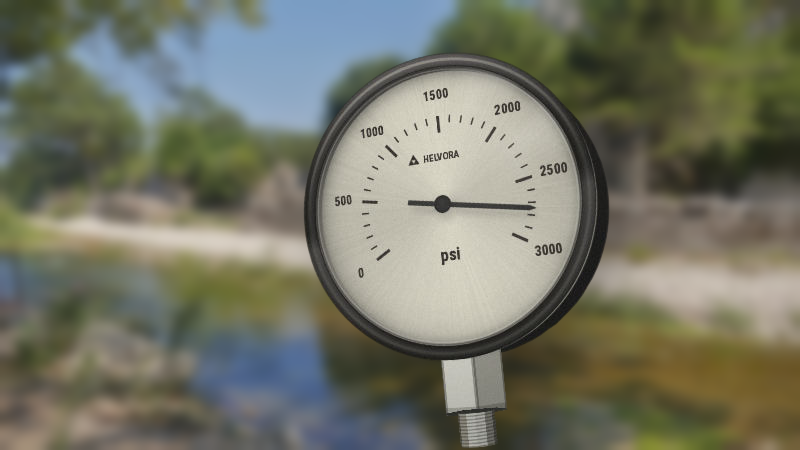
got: 2750 psi
